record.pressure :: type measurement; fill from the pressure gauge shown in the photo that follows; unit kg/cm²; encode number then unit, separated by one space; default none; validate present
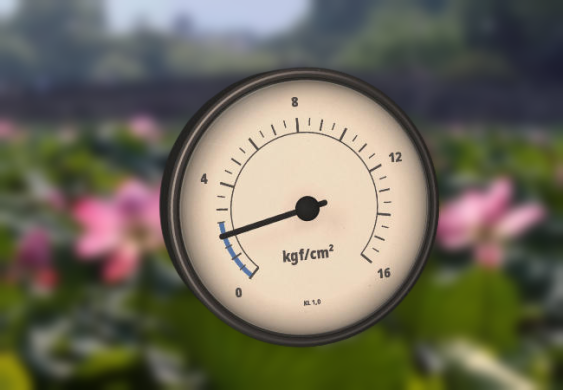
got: 2 kg/cm²
